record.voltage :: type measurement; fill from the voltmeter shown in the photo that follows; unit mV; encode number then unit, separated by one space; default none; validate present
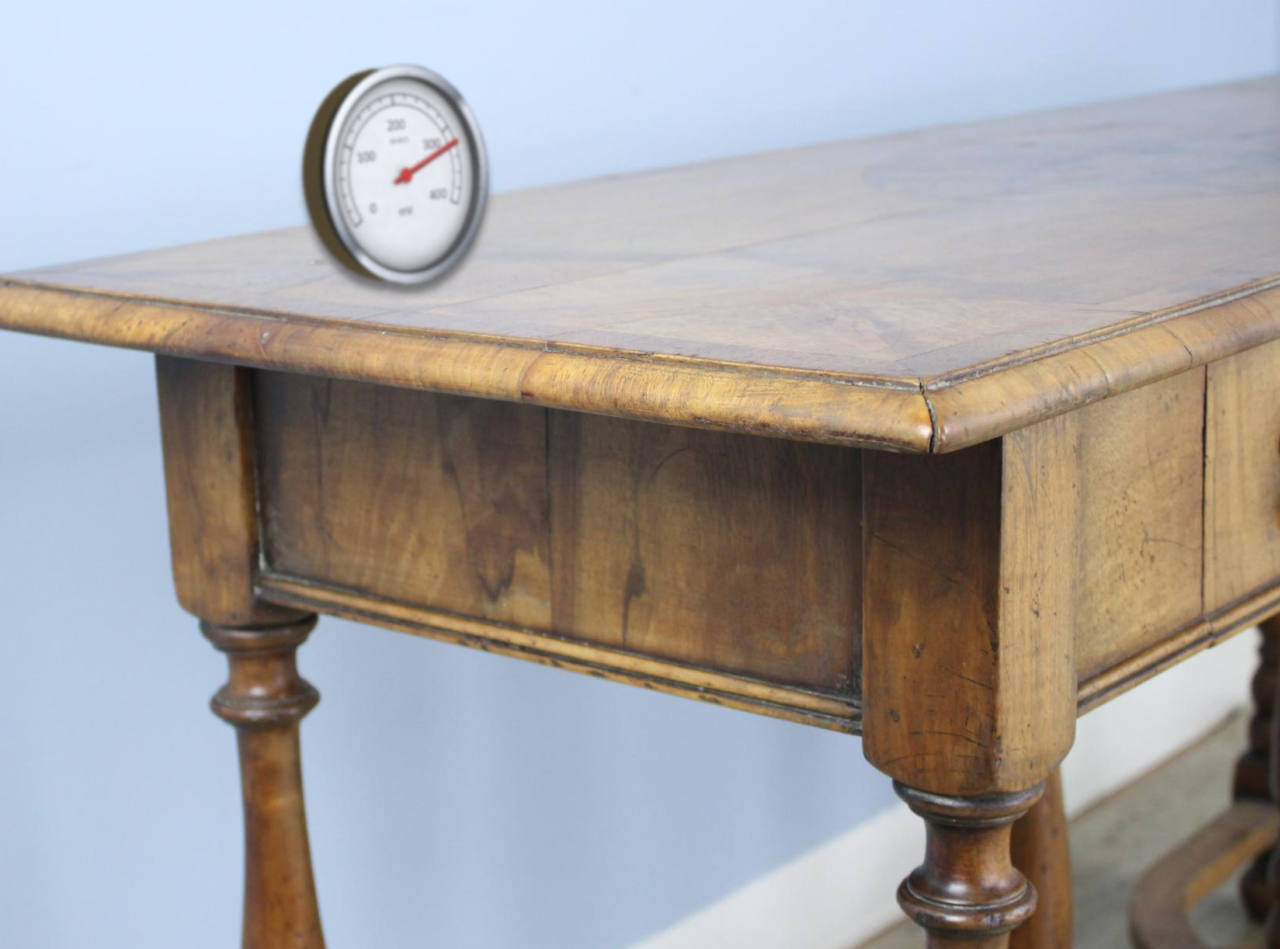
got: 320 mV
